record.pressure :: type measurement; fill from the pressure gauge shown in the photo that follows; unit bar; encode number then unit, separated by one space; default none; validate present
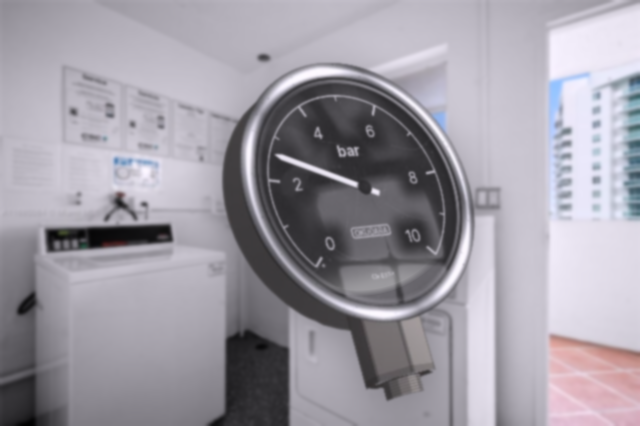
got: 2.5 bar
